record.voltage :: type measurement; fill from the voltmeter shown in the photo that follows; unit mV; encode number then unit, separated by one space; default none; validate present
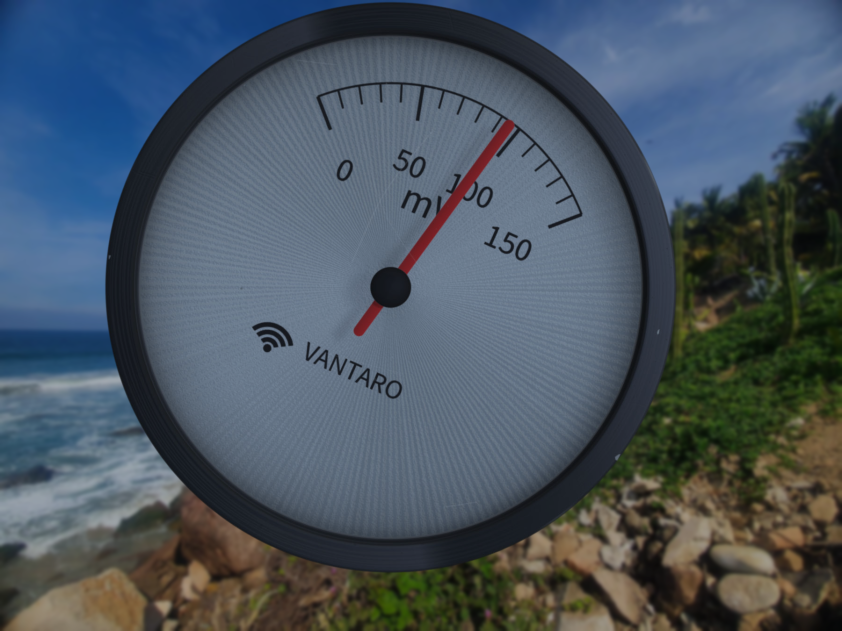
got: 95 mV
